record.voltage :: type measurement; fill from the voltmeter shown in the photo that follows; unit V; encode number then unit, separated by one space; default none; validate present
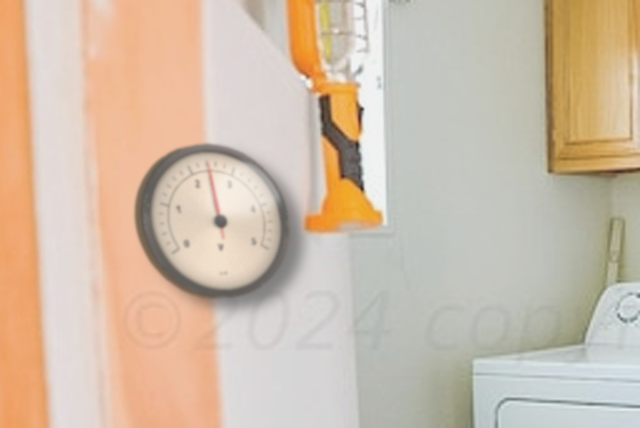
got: 2.4 V
